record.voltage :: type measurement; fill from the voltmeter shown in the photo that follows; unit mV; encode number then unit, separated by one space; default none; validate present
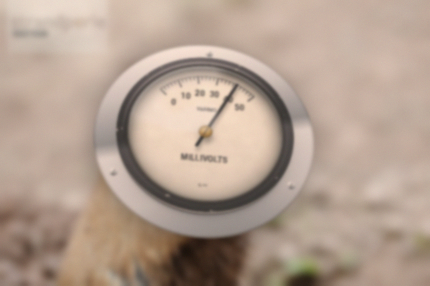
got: 40 mV
